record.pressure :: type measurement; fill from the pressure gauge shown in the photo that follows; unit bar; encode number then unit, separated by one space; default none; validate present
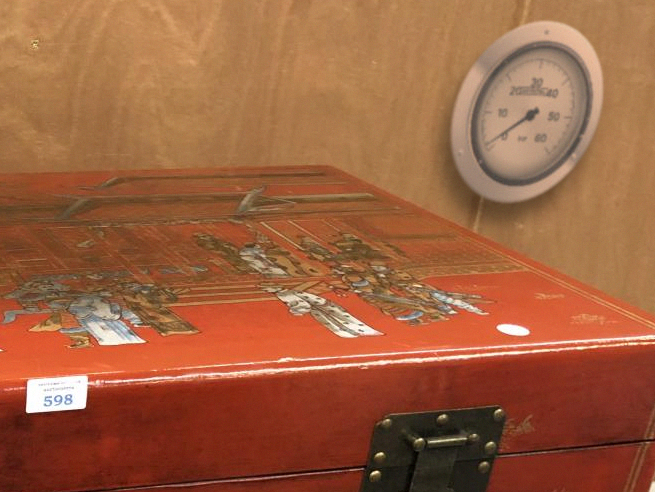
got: 2 bar
